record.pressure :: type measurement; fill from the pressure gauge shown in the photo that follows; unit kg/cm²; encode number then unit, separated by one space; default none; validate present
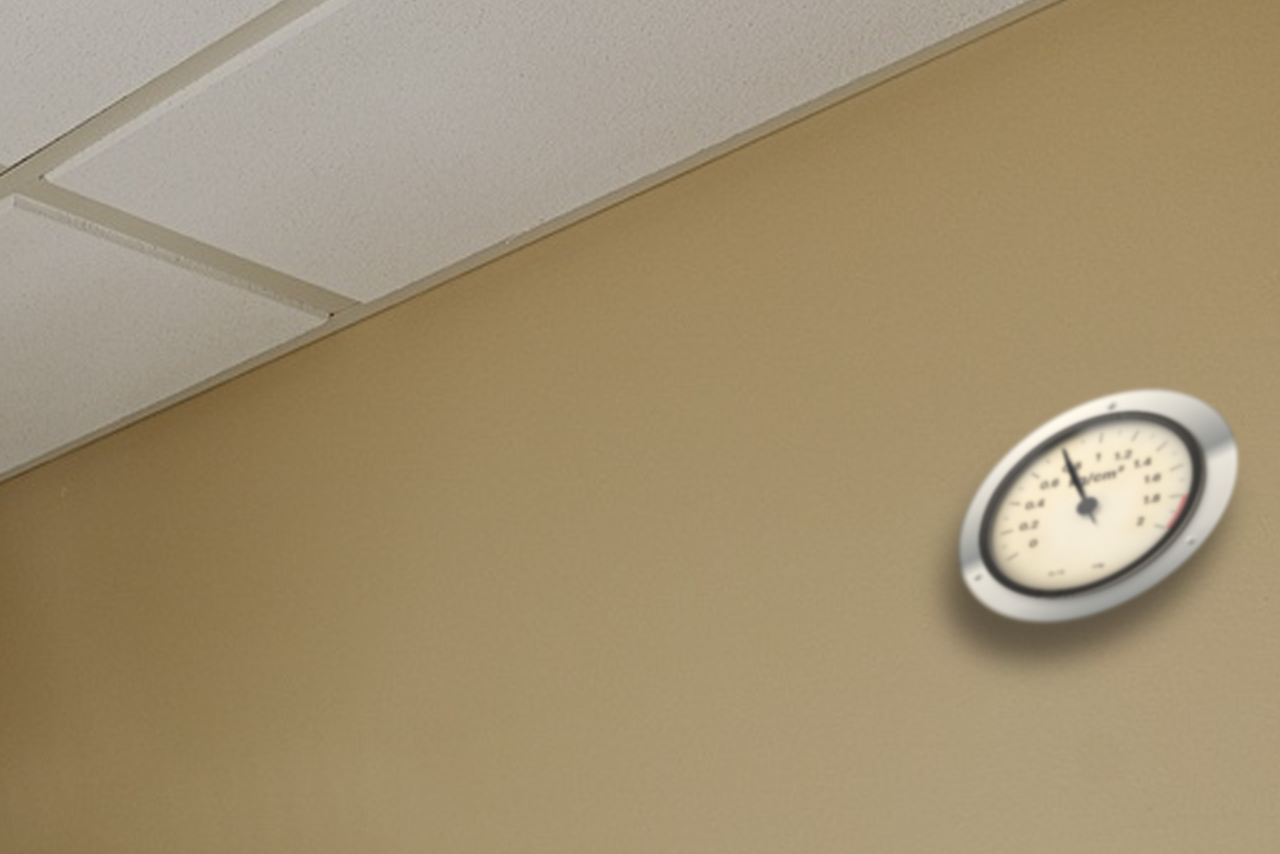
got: 0.8 kg/cm²
